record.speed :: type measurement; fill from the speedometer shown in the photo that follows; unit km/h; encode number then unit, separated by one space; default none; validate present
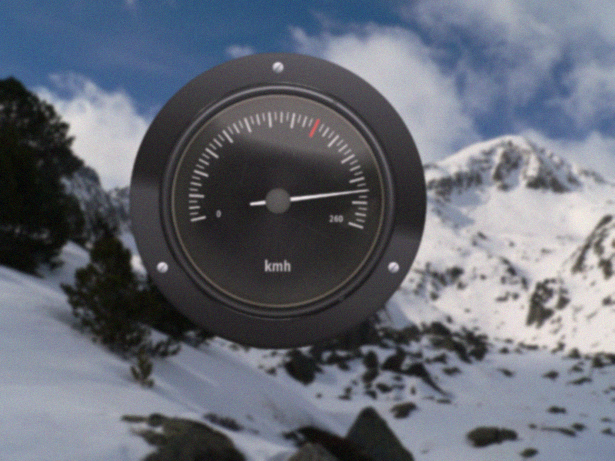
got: 230 km/h
